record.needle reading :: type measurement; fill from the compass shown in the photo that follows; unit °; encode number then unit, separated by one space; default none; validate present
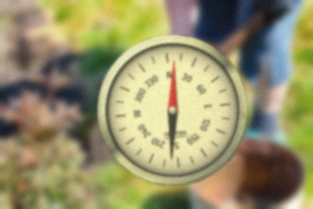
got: 7.5 °
